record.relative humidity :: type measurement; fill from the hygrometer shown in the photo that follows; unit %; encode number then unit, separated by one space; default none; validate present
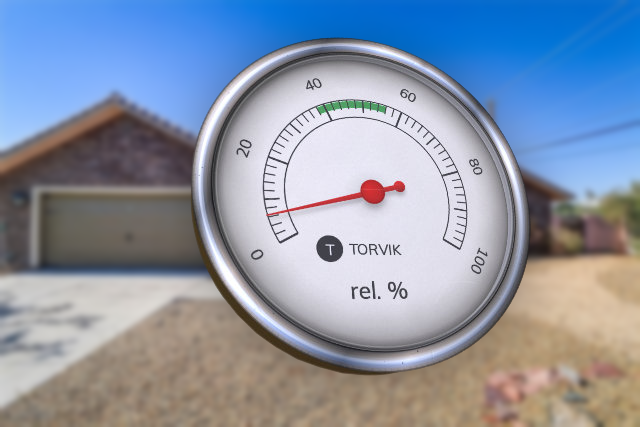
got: 6 %
